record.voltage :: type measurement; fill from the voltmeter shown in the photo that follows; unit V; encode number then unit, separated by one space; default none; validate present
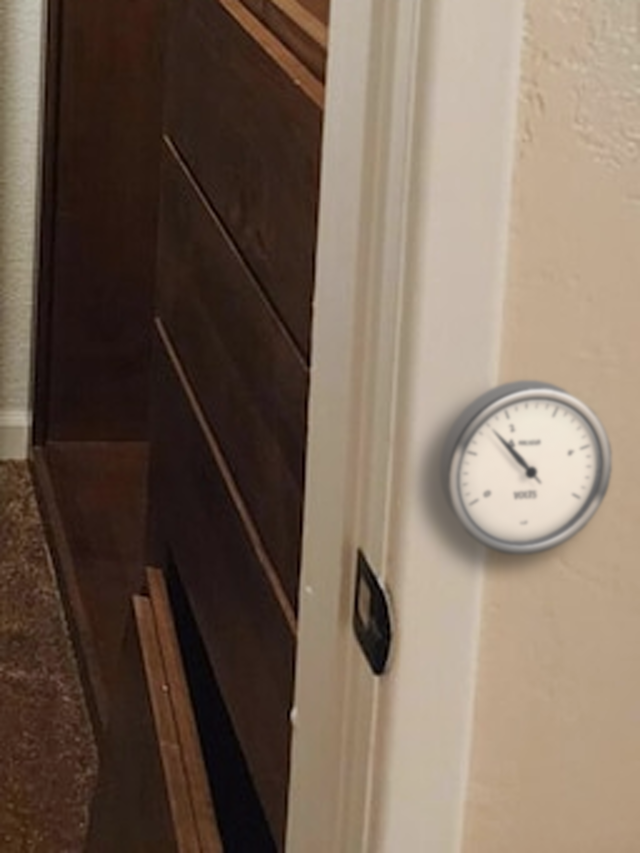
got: 1.6 V
